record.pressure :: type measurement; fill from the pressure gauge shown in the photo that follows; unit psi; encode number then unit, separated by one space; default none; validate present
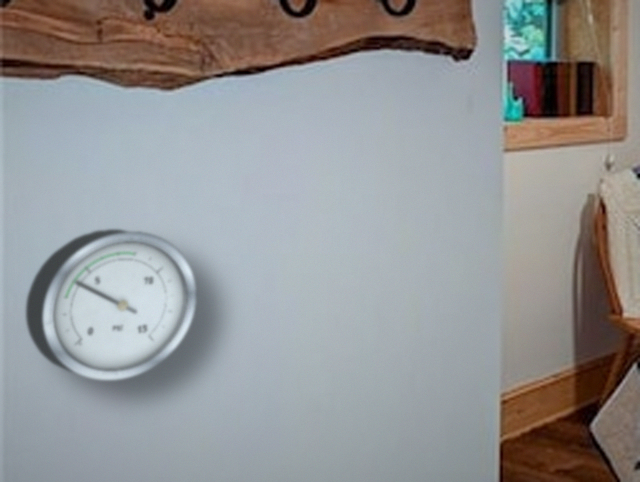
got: 4 psi
